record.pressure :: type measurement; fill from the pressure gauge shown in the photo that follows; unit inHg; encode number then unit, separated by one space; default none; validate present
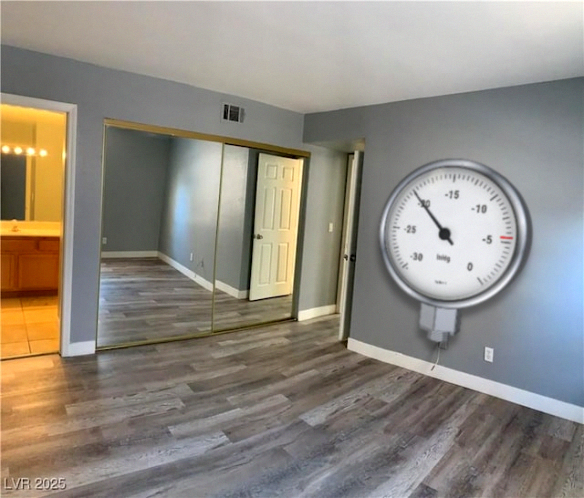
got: -20 inHg
